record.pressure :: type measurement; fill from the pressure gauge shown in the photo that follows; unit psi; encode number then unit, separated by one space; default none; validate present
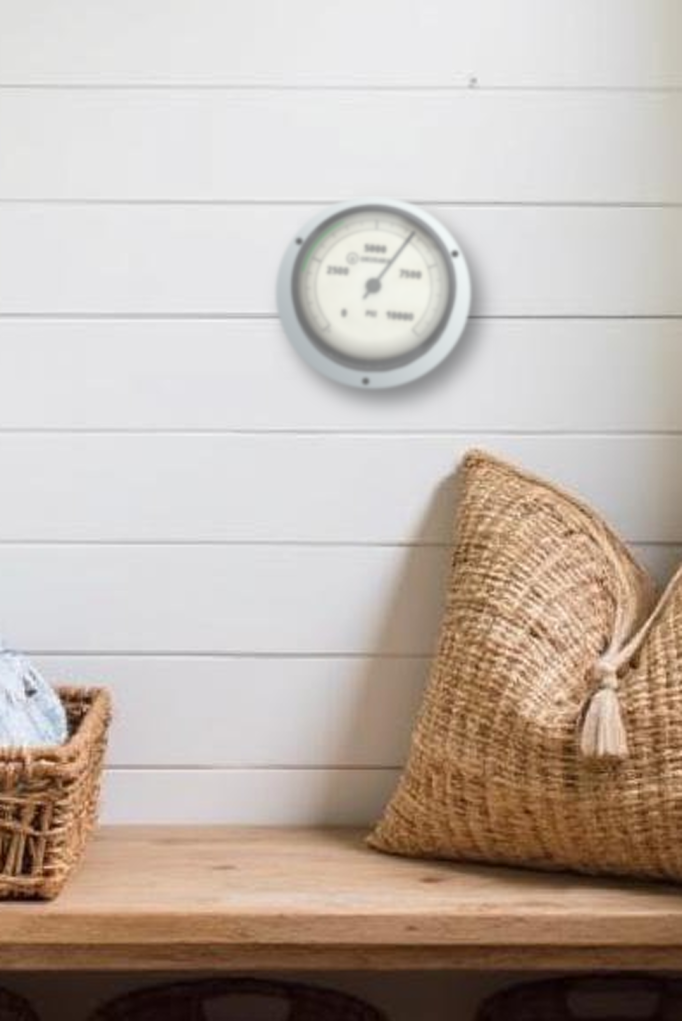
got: 6250 psi
